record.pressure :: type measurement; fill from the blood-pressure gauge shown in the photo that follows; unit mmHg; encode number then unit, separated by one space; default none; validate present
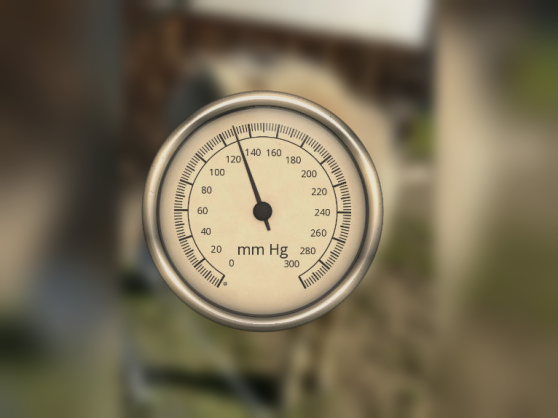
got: 130 mmHg
